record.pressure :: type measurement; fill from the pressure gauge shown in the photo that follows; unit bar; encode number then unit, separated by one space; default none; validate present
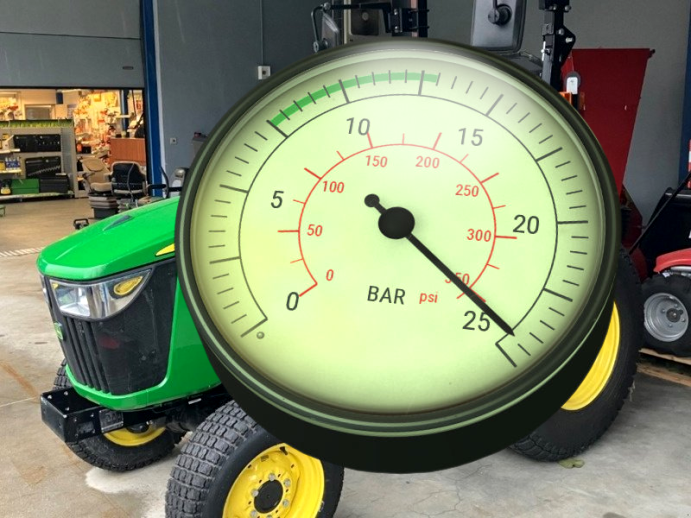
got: 24.5 bar
